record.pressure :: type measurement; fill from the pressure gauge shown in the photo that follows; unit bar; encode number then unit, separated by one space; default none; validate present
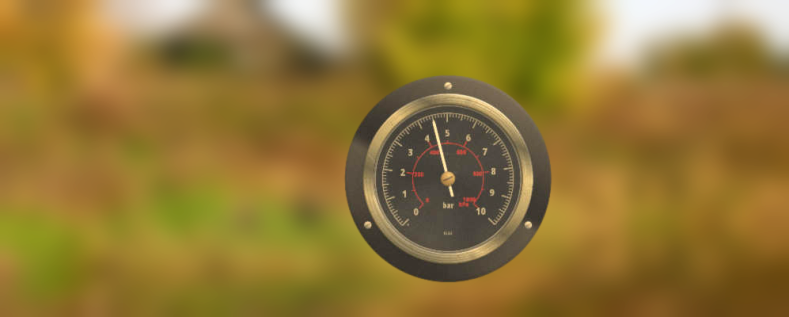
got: 4.5 bar
